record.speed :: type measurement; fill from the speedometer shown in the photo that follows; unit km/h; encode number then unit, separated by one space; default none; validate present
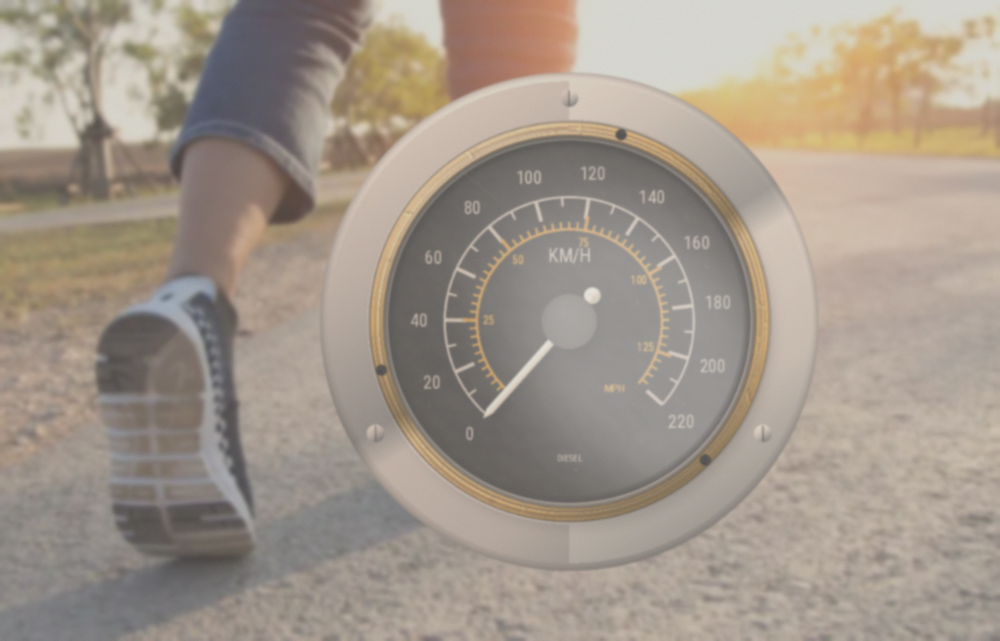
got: 0 km/h
